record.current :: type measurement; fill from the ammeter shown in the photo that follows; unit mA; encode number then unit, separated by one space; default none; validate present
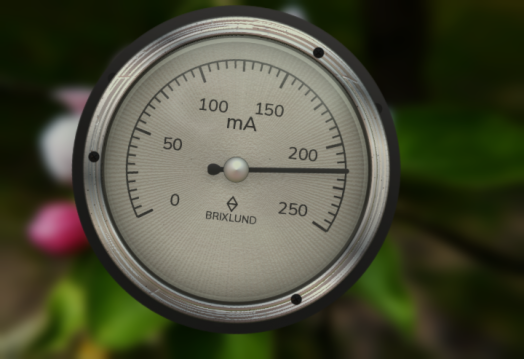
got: 215 mA
